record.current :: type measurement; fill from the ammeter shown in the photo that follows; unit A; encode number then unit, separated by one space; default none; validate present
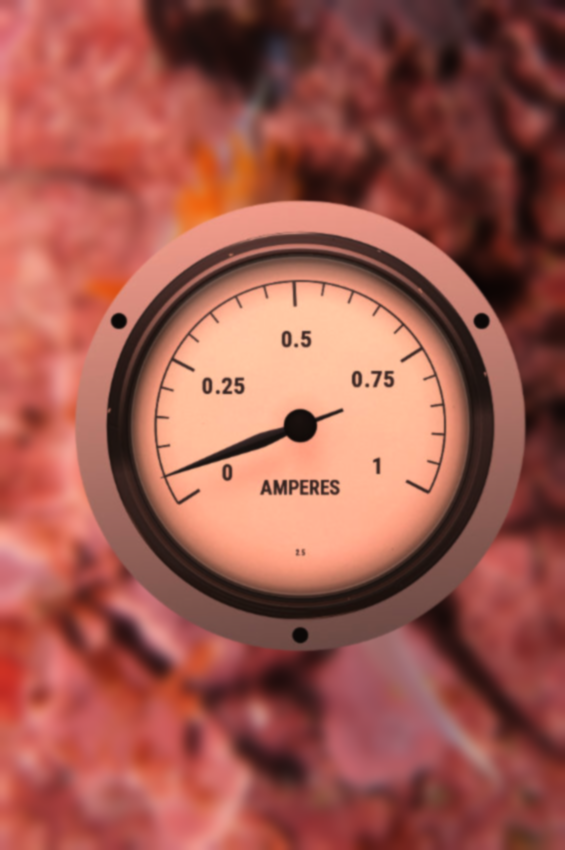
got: 0.05 A
